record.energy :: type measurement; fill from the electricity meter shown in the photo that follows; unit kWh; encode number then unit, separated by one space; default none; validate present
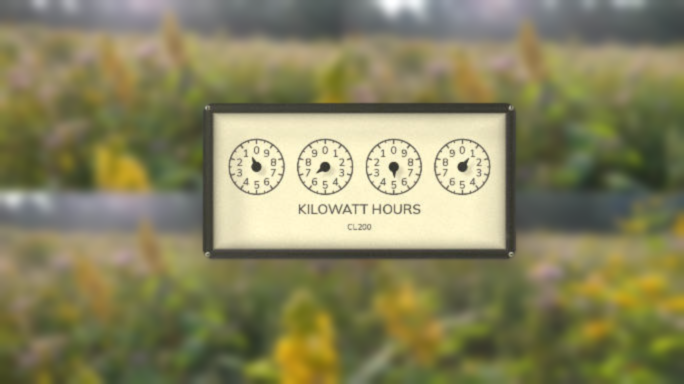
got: 651 kWh
